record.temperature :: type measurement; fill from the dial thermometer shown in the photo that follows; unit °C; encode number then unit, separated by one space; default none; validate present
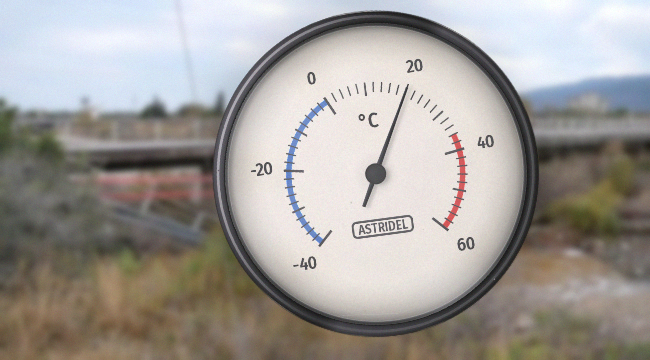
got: 20 °C
